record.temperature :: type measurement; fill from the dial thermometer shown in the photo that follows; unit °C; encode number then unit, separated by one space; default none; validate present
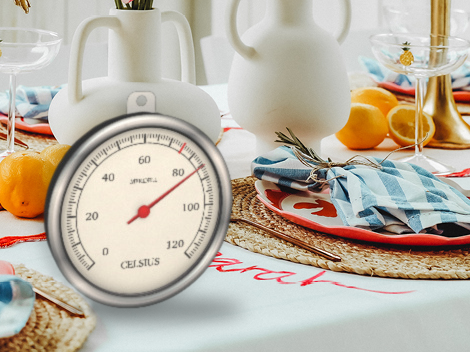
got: 85 °C
